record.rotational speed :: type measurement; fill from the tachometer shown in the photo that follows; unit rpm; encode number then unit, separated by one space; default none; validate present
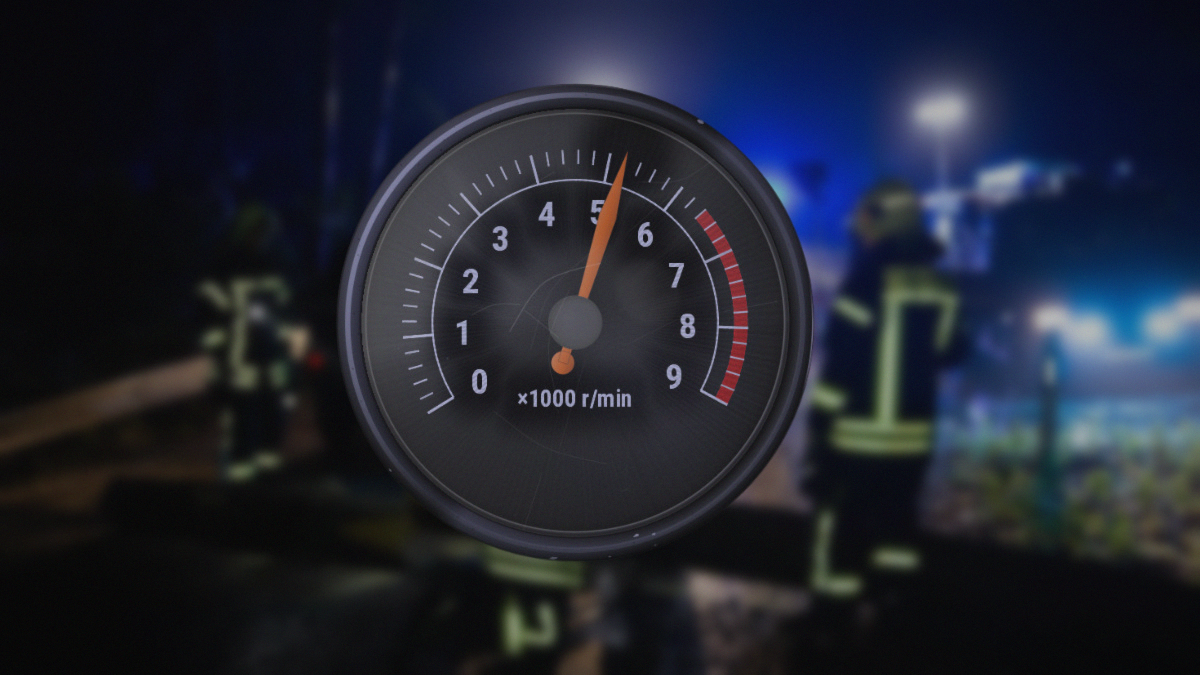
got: 5200 rpm
